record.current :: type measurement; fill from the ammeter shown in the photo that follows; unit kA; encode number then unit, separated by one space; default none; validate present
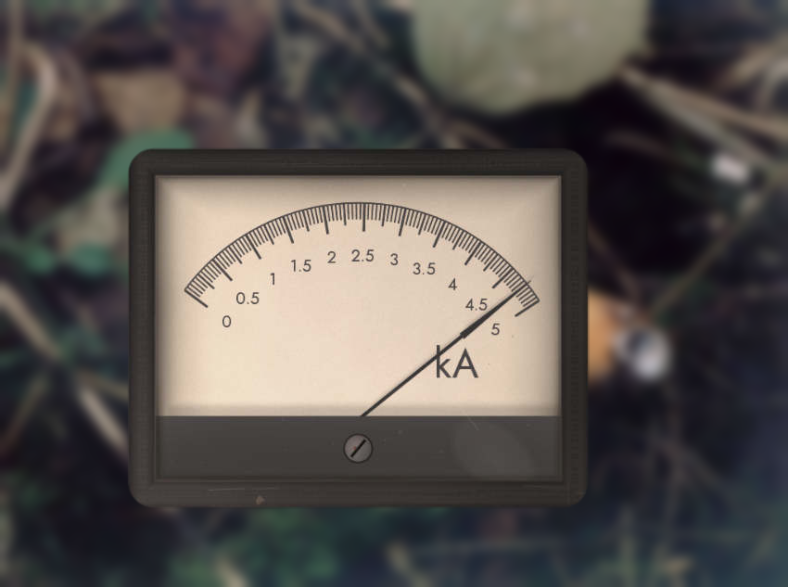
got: 4.75 kA
